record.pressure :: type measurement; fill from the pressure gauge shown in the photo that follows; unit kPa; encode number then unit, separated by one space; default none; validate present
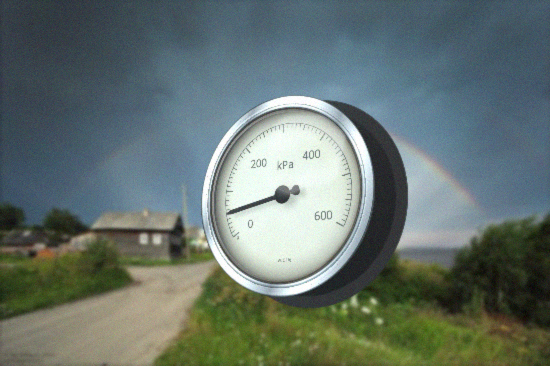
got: 50 kPa
